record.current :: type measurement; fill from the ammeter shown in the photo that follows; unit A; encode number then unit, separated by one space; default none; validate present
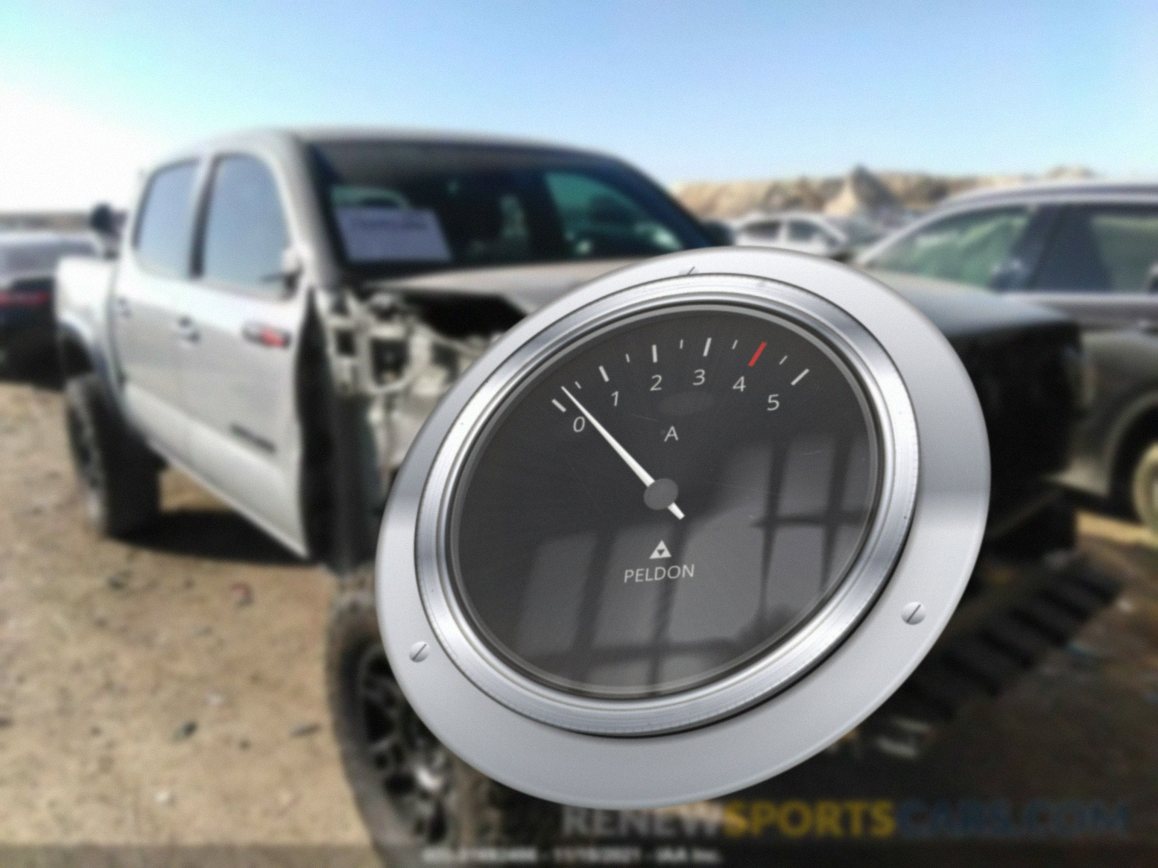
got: 0.25 A
